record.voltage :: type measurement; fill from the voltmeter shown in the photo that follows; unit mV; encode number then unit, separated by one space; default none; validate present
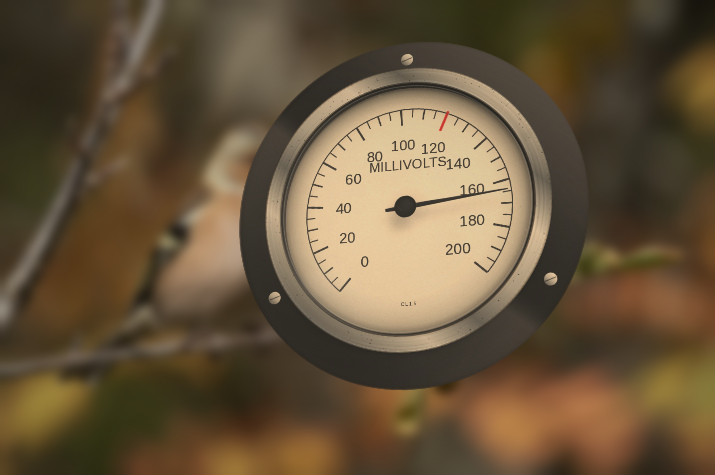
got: 165 mV
